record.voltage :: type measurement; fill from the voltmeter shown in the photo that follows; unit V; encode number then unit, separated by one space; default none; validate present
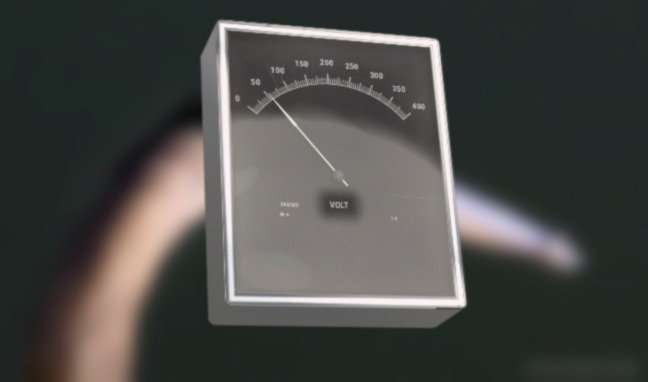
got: 50 V
